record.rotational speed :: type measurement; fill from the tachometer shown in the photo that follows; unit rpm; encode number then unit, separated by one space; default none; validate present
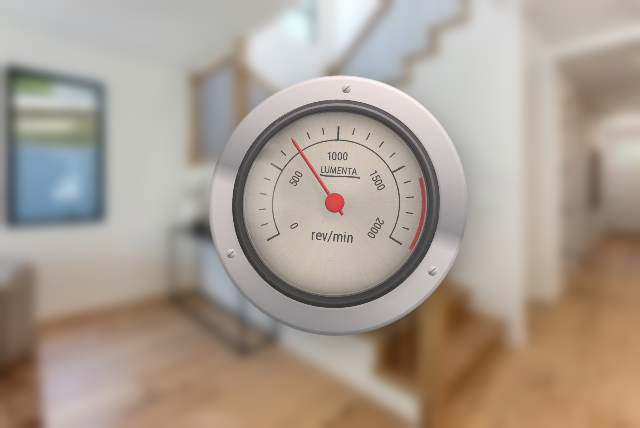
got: 700 rpm
